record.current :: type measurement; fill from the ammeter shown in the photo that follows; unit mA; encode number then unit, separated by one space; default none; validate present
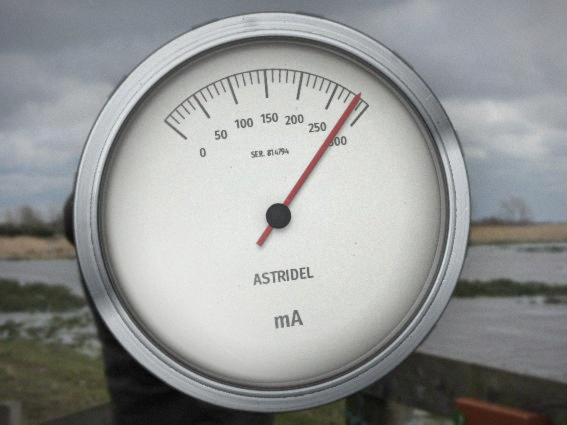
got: 280 mA
